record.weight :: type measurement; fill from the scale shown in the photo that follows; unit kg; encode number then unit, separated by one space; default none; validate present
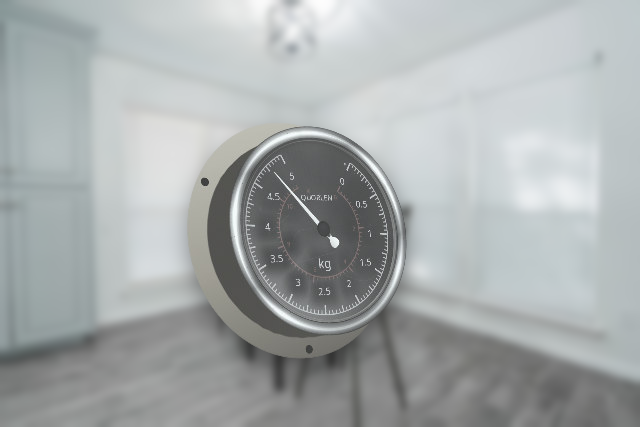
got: 4.75 kg
